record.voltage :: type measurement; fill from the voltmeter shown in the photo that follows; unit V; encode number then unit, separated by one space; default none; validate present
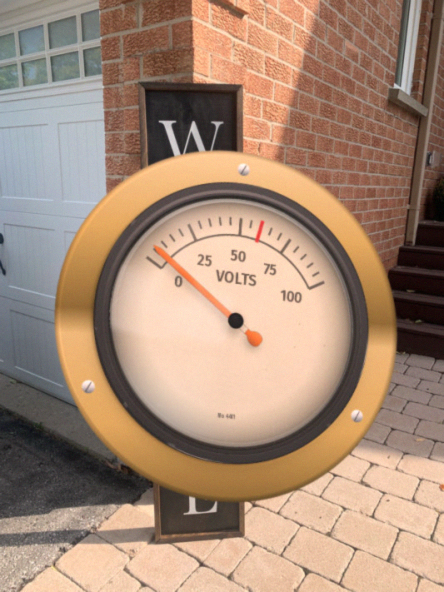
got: 5 V
